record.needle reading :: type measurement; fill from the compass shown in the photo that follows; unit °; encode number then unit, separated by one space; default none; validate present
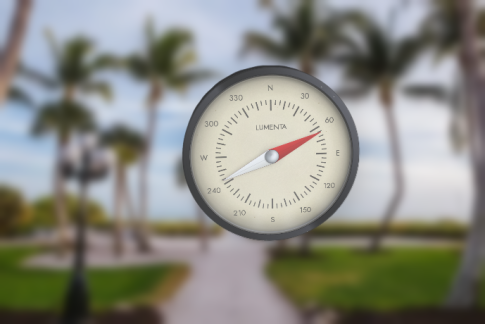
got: 65 °
